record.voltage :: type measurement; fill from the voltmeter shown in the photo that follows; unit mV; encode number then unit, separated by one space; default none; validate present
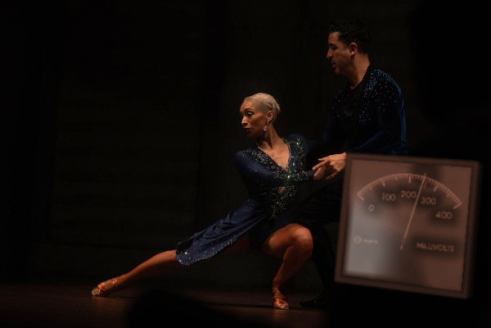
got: 250 mV
